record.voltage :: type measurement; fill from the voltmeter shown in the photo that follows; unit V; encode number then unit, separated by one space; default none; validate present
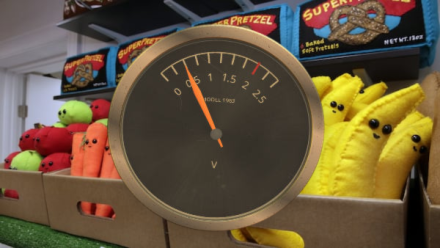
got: 0.5 V
